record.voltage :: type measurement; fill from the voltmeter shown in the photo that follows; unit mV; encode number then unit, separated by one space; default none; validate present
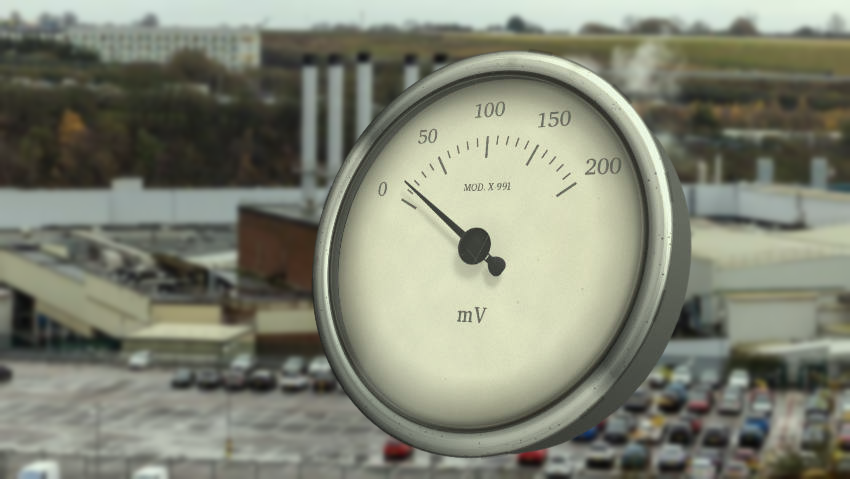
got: 15 mV
